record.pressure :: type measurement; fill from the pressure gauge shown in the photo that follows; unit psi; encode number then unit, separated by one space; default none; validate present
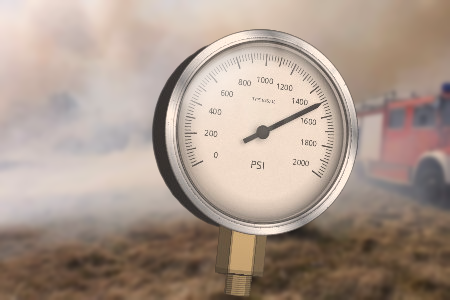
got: 1500 psi
